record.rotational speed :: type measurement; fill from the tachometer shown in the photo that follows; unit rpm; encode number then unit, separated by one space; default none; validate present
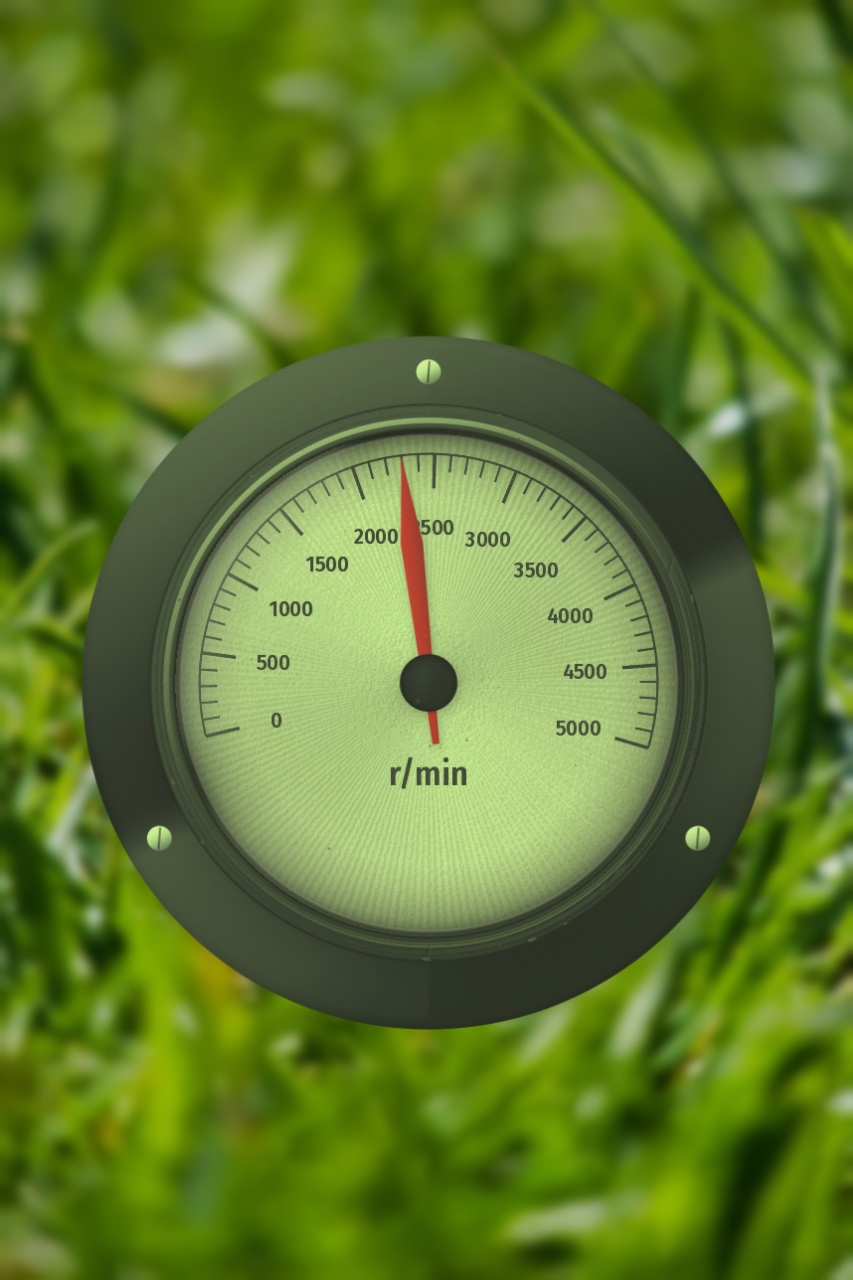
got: 2300 rpm
